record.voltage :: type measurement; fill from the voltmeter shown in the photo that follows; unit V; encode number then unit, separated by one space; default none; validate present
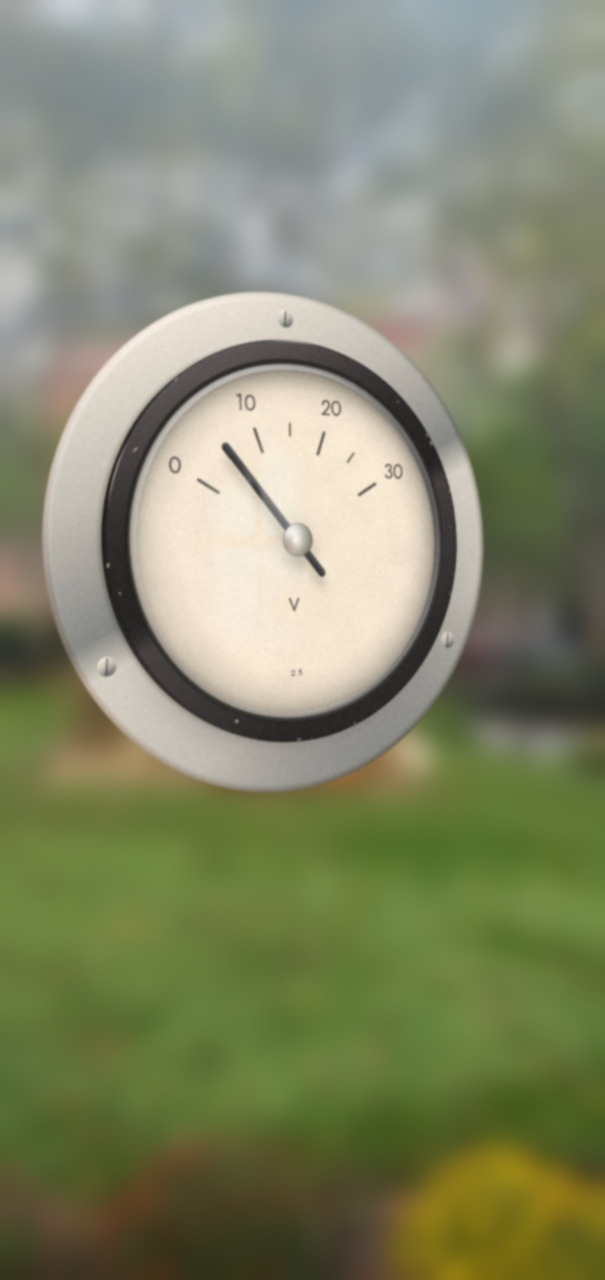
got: 5 V
